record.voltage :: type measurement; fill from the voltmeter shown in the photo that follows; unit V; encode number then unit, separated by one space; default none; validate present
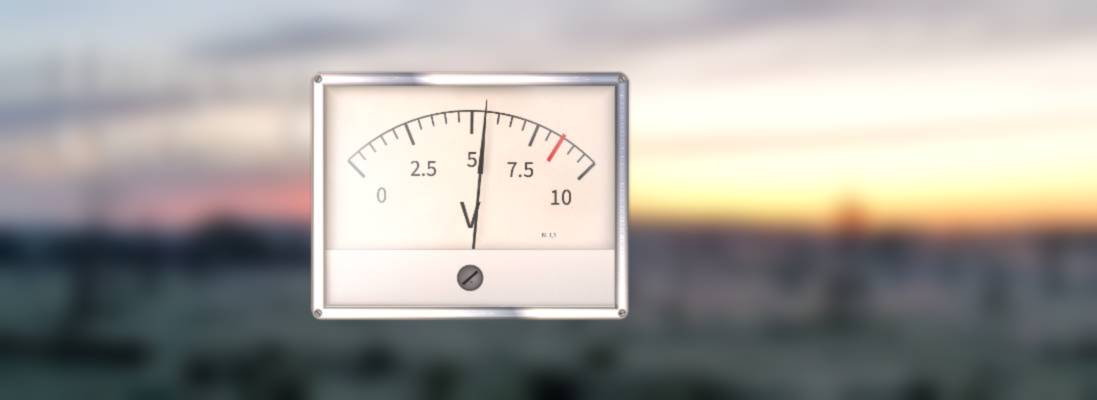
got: 5.5 V
